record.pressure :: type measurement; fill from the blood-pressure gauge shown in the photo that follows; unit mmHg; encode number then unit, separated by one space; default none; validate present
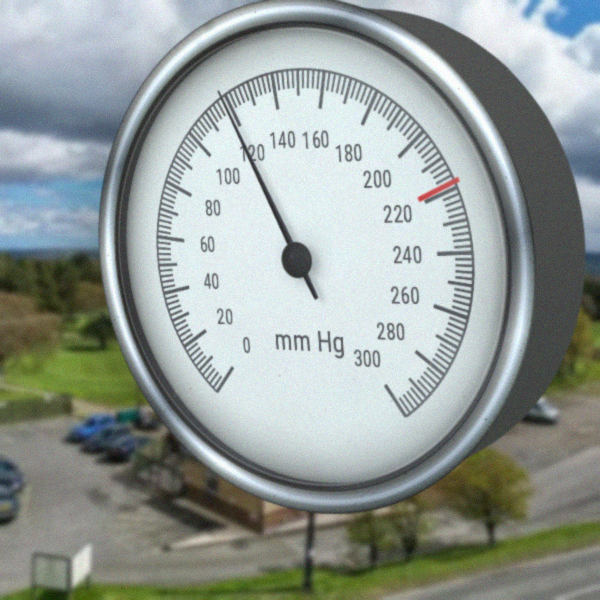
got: 120 mmHg
